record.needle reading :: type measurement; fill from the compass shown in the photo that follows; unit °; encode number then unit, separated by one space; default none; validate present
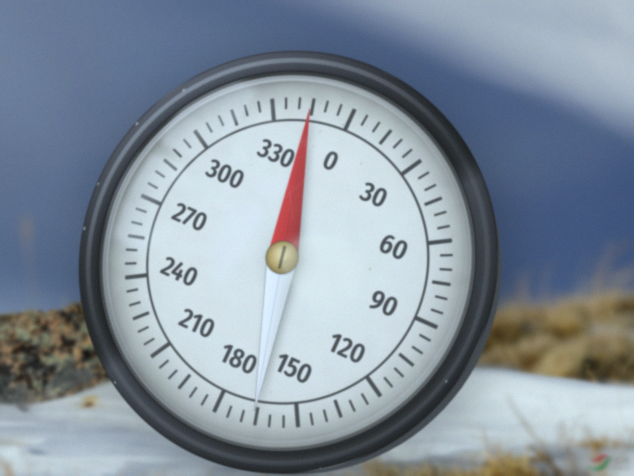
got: 345 °
